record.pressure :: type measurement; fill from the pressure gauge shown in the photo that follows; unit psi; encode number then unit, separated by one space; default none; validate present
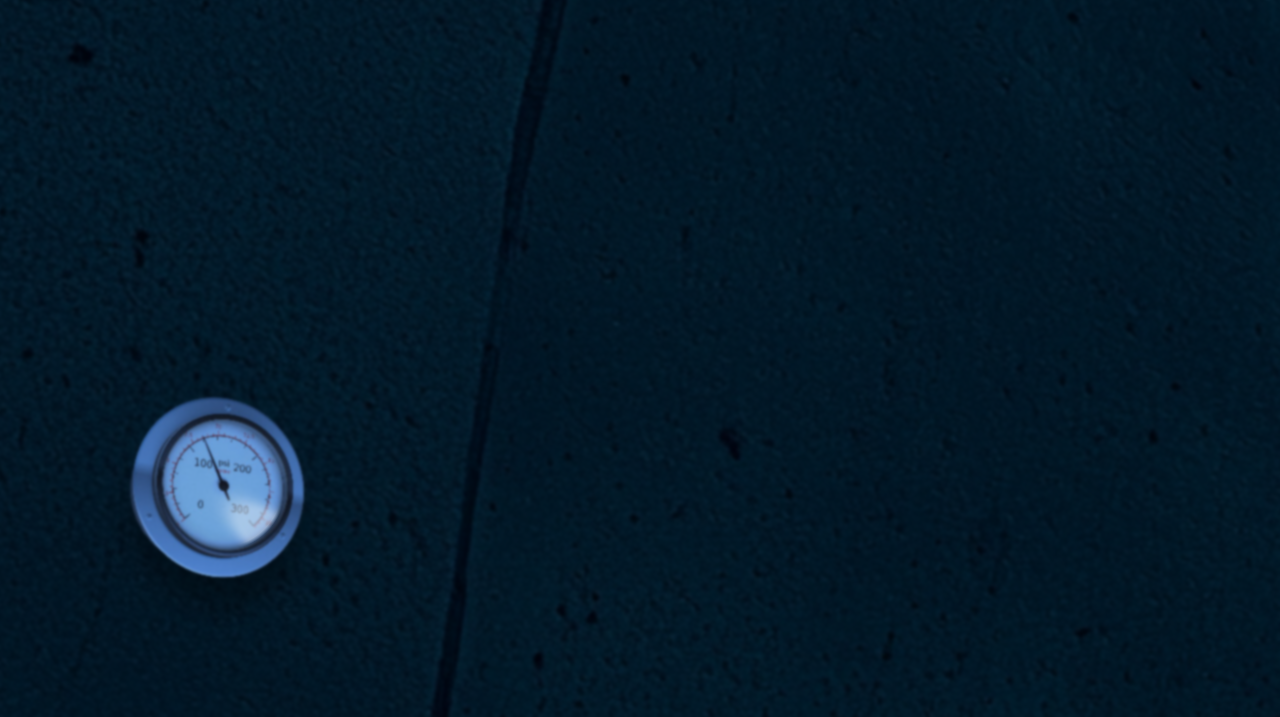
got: 120 psi
